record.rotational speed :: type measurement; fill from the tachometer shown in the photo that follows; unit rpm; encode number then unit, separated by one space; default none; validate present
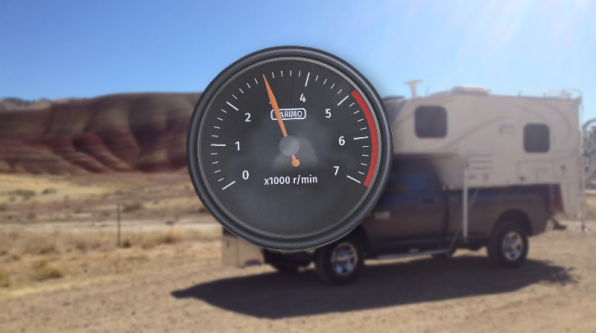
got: 3000 rpm
